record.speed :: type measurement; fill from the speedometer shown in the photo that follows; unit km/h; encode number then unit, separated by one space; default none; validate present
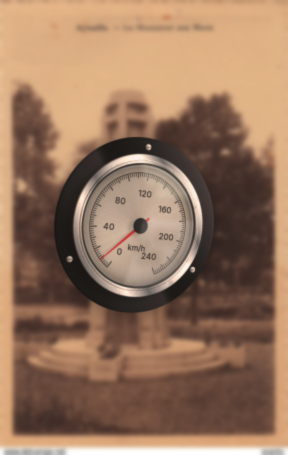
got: 10 km/h
